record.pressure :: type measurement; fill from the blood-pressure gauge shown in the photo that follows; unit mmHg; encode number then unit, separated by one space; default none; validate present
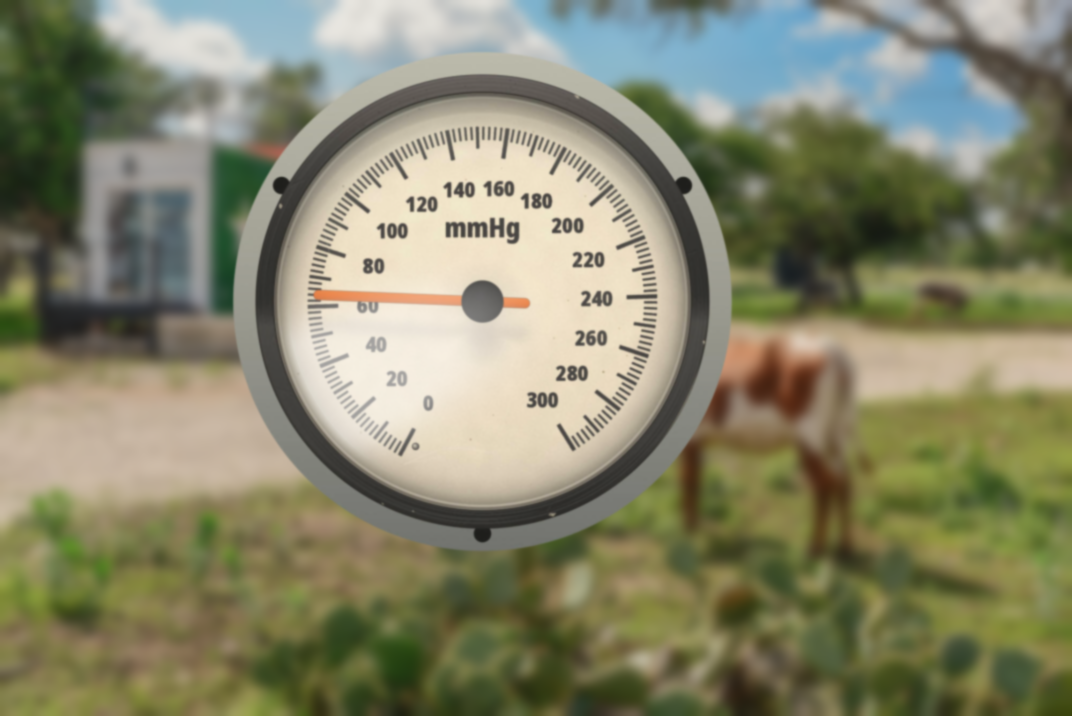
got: 64 mmHg
